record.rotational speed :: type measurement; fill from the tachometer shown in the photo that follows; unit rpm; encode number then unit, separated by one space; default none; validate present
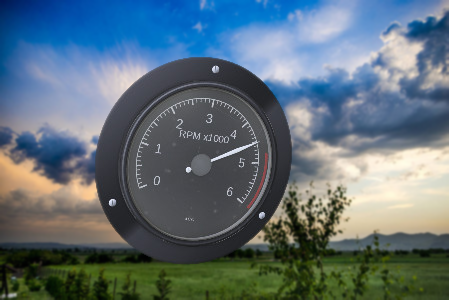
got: 4500 rpm
